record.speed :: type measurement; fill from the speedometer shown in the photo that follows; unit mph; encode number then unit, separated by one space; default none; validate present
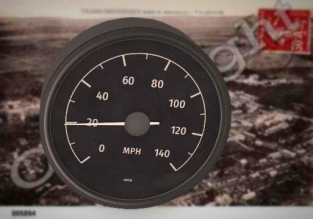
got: 20 mph
